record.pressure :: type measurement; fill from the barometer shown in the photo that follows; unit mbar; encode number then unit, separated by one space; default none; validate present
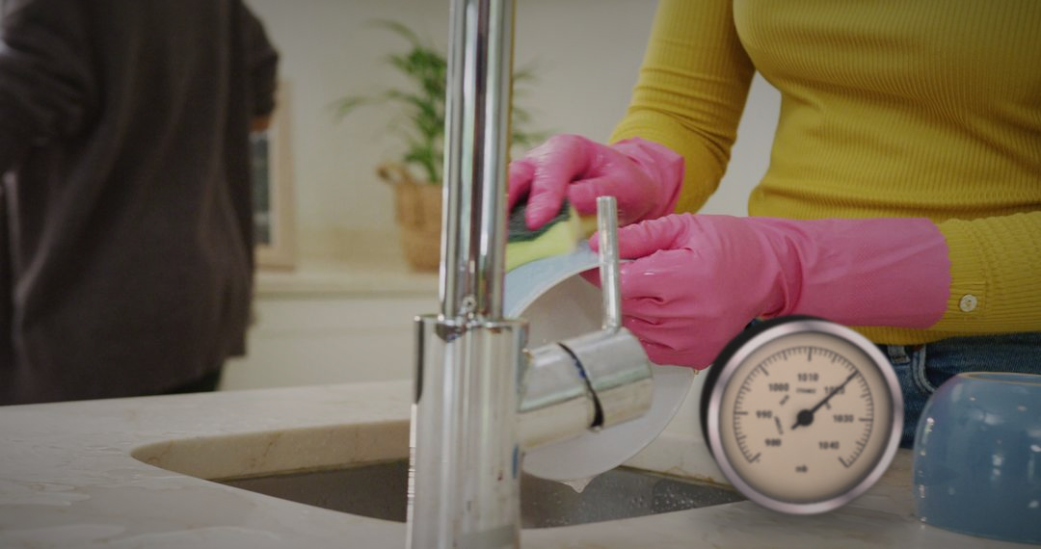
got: 1020 mbar
